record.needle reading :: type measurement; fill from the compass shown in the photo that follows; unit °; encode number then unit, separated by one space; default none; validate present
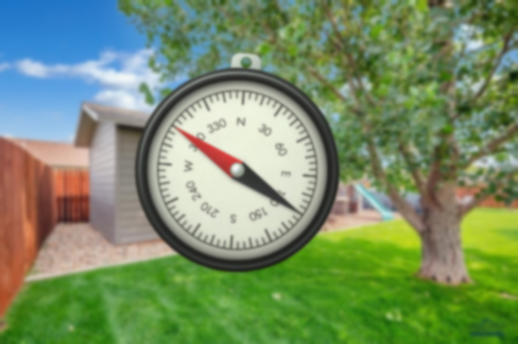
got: 300 °
